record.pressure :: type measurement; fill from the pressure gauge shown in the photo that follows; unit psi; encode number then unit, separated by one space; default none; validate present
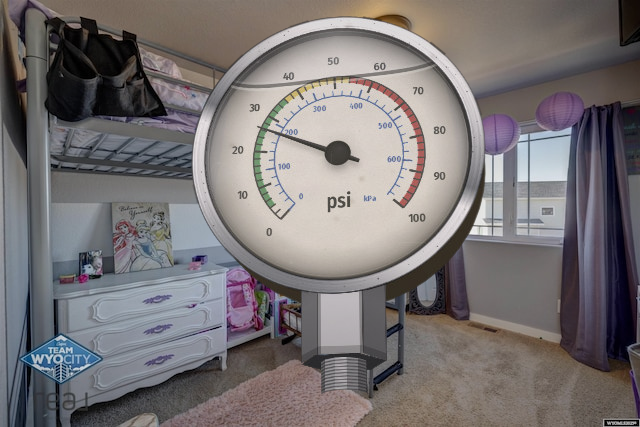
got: 26 psi
